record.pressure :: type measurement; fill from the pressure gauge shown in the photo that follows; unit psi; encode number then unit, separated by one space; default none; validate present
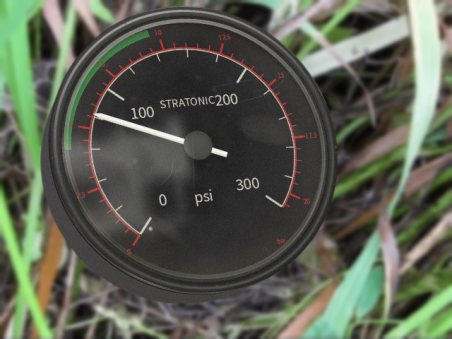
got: 80 psi
